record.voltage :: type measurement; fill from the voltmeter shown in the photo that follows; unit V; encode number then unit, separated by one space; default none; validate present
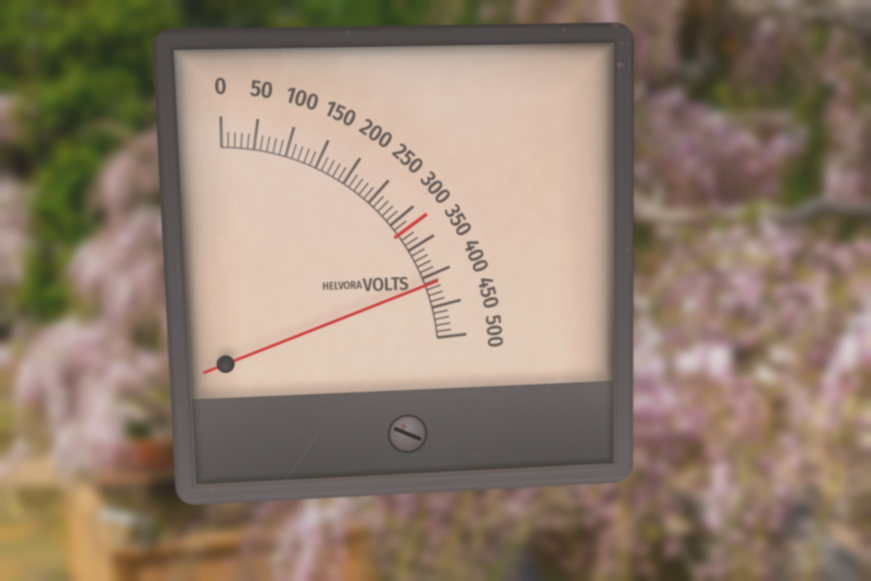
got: 410 V
